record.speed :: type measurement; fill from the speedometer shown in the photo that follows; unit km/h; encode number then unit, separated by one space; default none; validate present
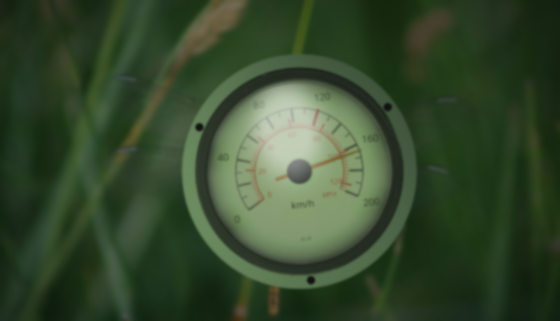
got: 165 km/h
